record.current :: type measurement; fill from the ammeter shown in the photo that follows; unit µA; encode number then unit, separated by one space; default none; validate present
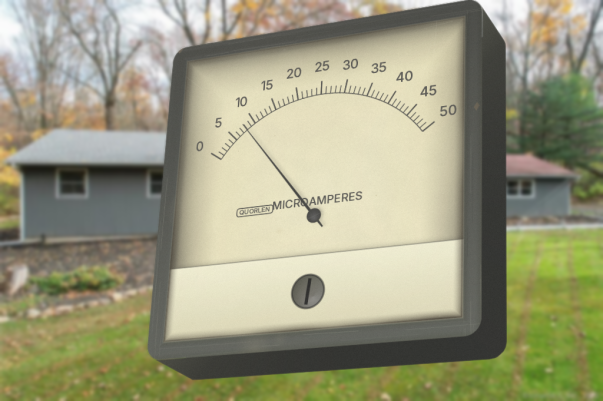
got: 8 µA
